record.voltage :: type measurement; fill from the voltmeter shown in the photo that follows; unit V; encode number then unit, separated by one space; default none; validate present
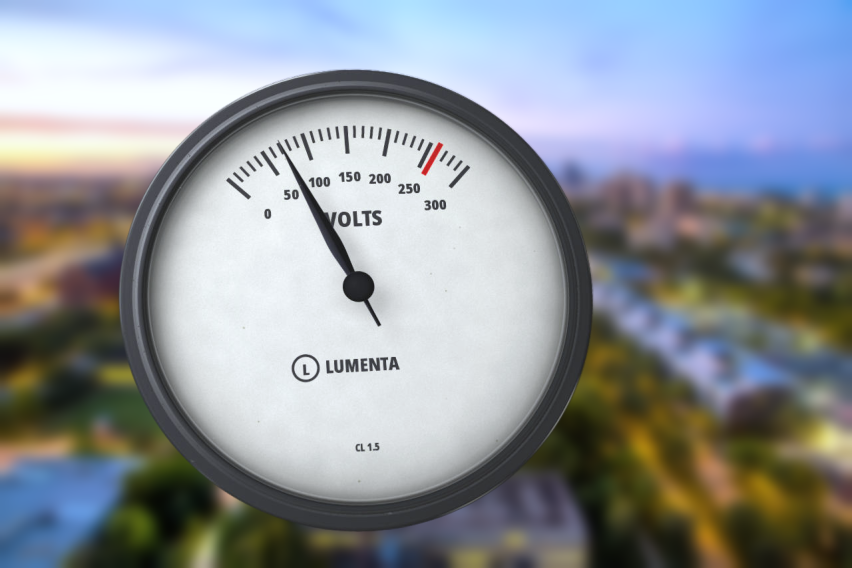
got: 70 V
